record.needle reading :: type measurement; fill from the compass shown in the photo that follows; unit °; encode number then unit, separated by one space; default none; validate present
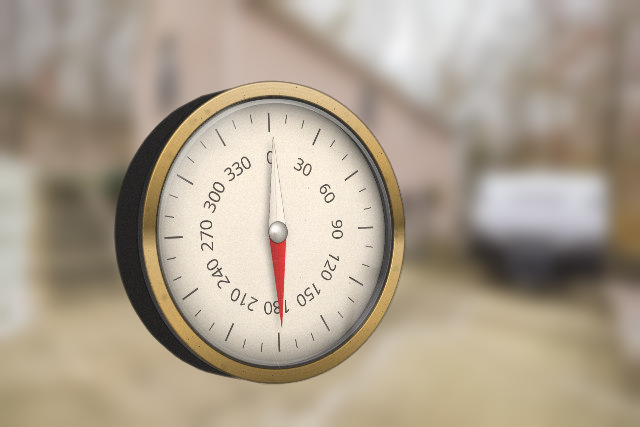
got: 180 °
